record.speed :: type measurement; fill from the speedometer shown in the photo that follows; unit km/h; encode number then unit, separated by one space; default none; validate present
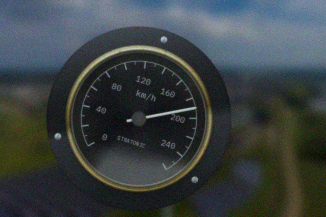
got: 190 km/h
